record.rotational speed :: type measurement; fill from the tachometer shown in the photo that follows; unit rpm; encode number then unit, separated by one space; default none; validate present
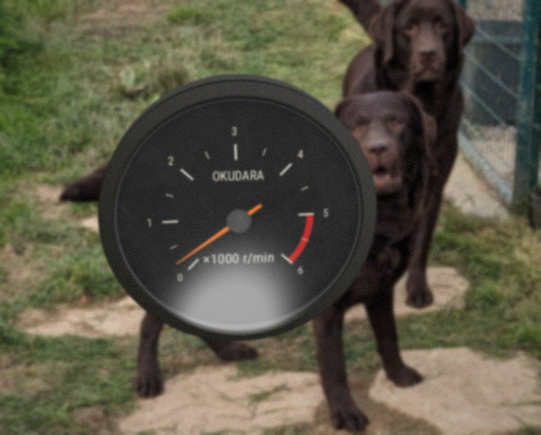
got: 250 rpm
